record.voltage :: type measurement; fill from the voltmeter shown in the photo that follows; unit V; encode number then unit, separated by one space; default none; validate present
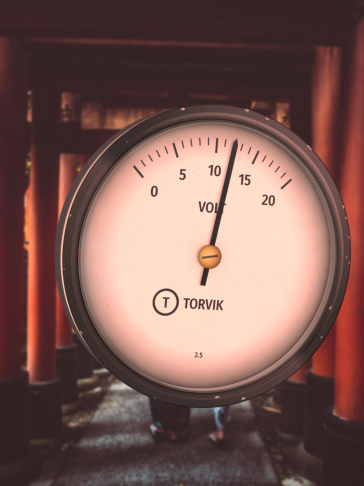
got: 12 V
